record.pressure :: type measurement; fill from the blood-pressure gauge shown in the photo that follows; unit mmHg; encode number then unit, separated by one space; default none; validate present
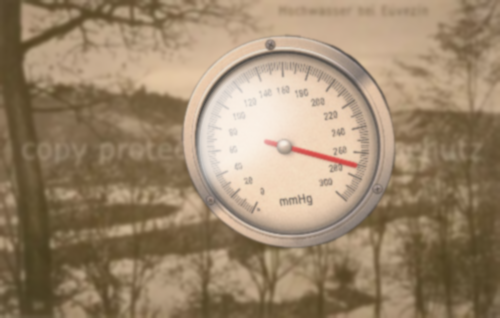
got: 270 mmHg
